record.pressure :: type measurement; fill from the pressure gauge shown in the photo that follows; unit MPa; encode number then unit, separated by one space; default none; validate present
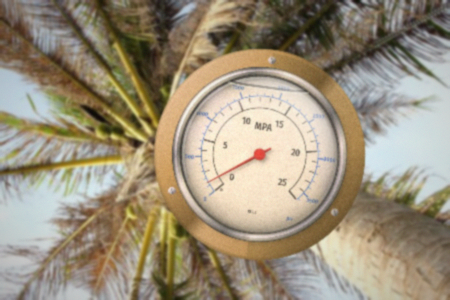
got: 1 MPa
